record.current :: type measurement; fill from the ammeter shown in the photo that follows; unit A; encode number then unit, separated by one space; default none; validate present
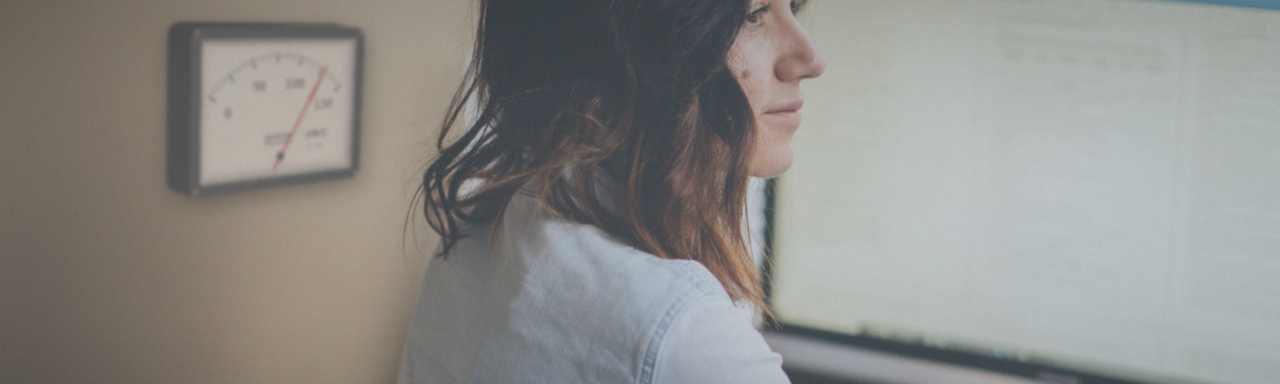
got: 125 A
